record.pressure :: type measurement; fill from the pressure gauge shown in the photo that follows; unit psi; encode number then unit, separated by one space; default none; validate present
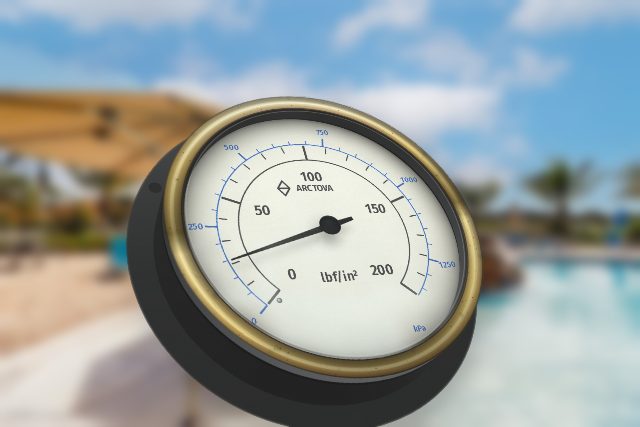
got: 20 psi
